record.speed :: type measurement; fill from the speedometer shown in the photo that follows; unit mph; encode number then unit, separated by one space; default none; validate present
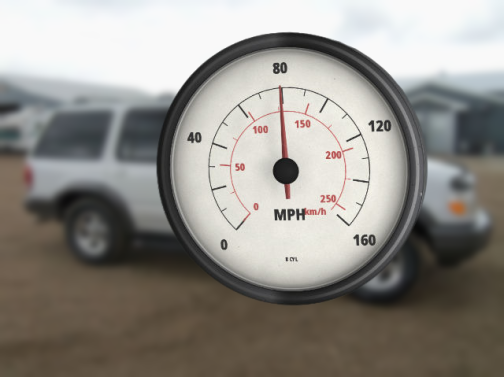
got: 80 mph
